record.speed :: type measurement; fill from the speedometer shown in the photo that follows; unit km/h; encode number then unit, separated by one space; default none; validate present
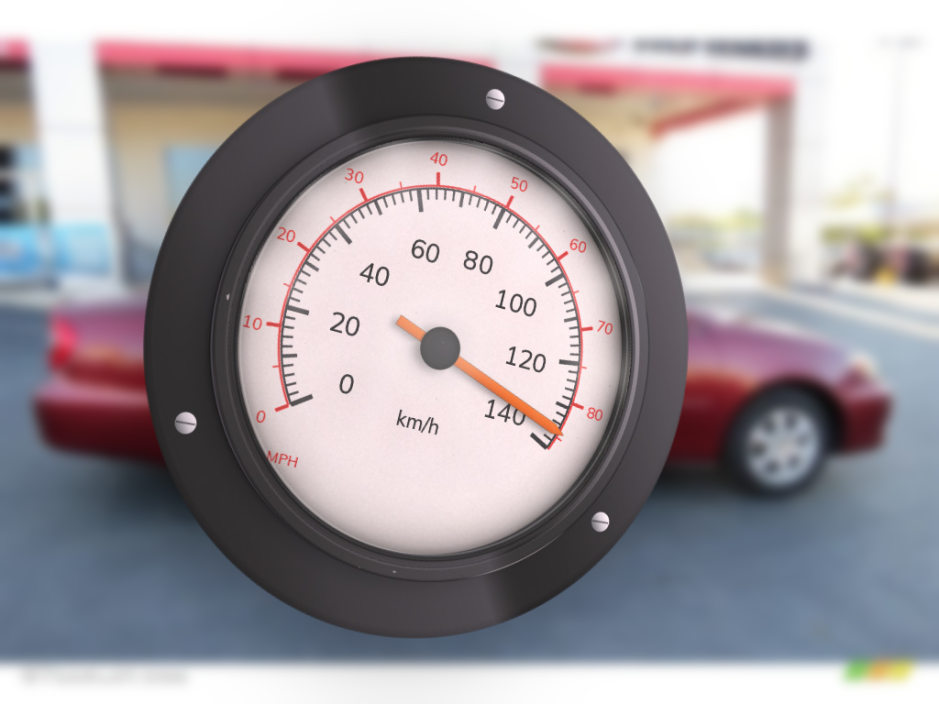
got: 136 km/h
